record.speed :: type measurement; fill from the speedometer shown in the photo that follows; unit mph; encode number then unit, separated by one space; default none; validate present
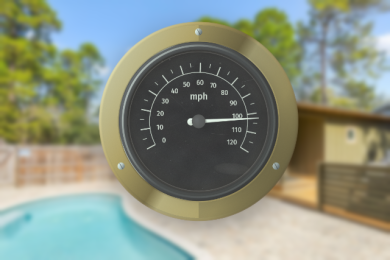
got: 102.5 mph
